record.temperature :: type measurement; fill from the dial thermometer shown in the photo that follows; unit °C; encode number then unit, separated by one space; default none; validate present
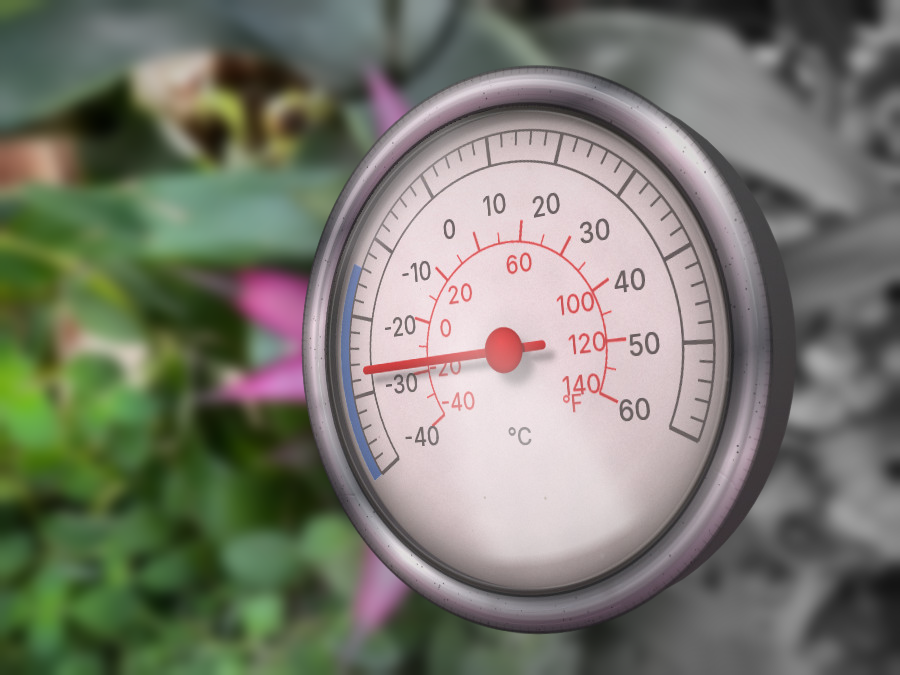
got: -27 °C
